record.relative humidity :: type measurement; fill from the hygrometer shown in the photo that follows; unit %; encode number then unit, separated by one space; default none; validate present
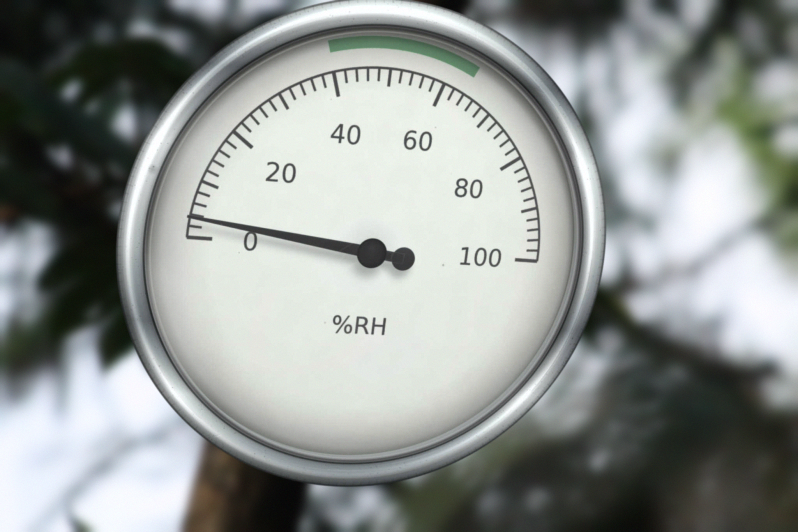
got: 4 %
